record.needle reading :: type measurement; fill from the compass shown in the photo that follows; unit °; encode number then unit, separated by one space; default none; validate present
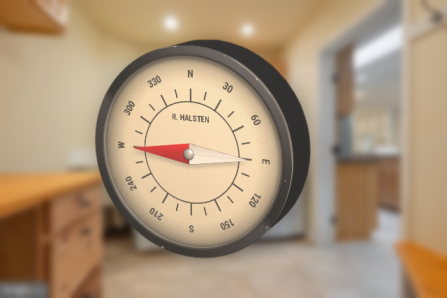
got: 270 °
